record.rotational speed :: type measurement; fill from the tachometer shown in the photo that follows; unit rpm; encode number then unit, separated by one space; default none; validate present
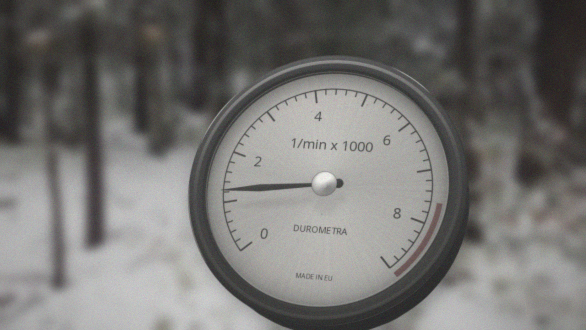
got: 1200 rpm
